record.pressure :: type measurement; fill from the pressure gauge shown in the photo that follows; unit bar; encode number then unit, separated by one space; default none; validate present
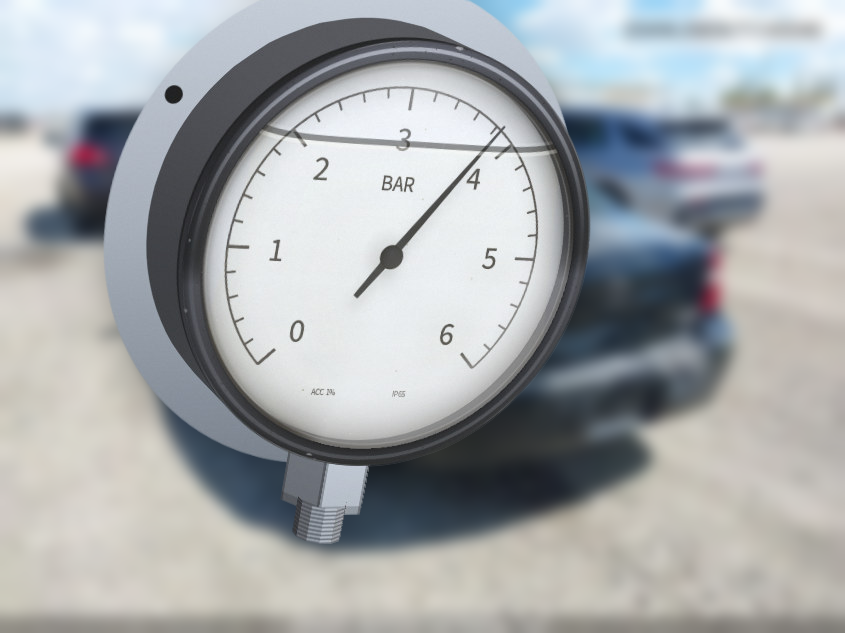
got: 3.8 bar
